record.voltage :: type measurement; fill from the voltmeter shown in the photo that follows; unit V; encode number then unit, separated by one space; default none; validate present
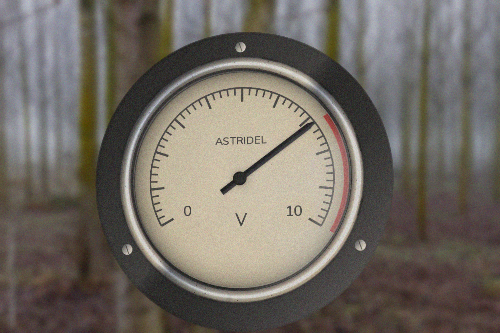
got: 7.2 V
